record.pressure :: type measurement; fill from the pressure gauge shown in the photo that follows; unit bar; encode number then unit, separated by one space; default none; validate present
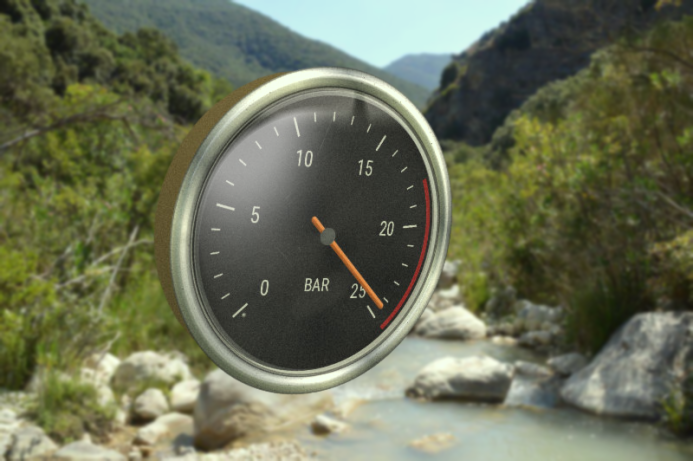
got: 24.5 bar
